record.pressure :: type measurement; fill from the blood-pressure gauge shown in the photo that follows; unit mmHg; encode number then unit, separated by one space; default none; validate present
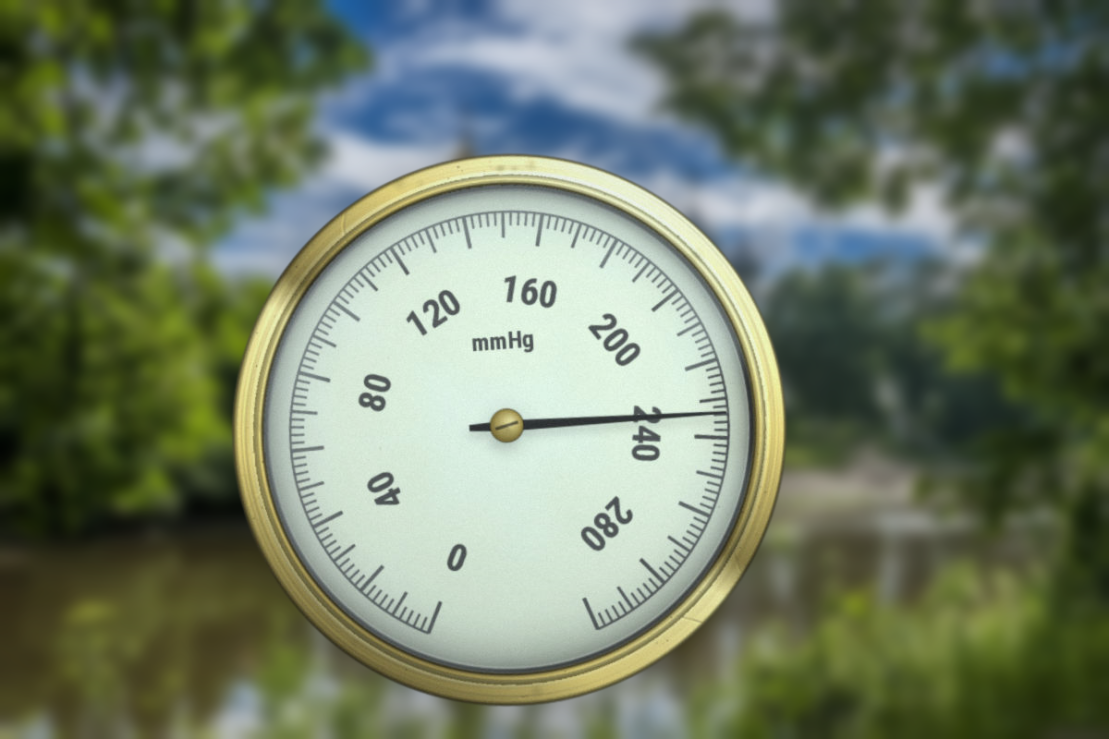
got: 234 mmHg
